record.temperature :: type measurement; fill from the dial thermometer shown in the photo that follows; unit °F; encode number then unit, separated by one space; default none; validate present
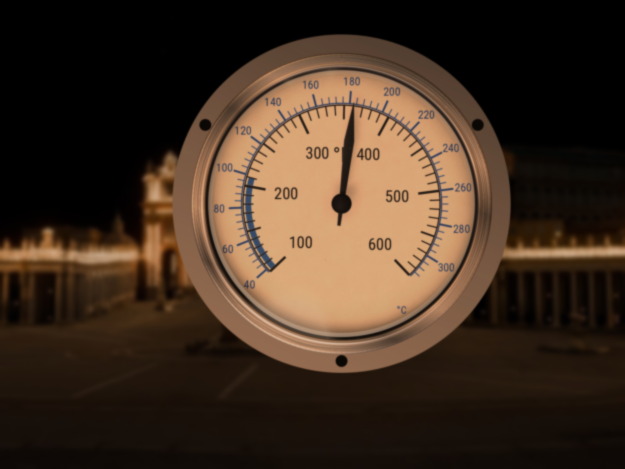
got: 360 °F
